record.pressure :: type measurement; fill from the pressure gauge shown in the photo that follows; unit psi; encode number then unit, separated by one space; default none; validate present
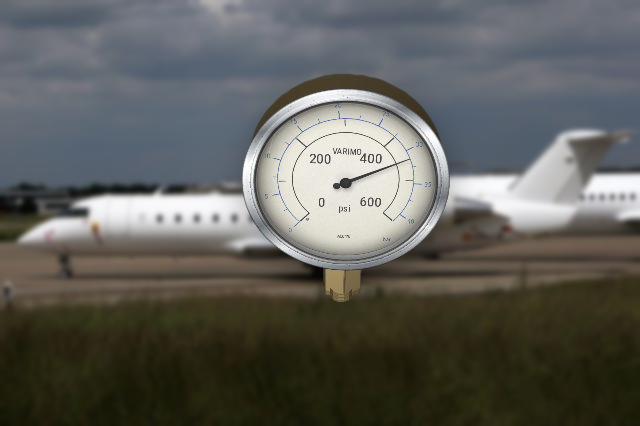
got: 450 psi
